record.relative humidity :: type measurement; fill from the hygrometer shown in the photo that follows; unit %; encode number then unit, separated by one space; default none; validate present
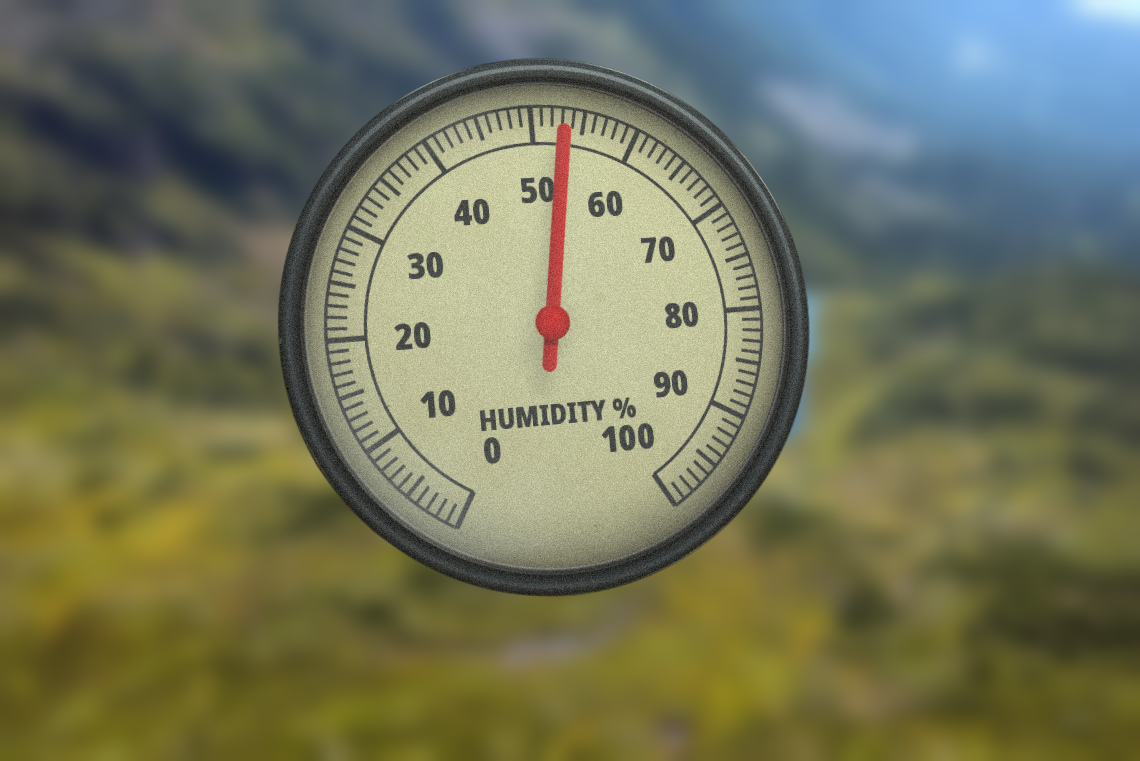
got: 53 %
